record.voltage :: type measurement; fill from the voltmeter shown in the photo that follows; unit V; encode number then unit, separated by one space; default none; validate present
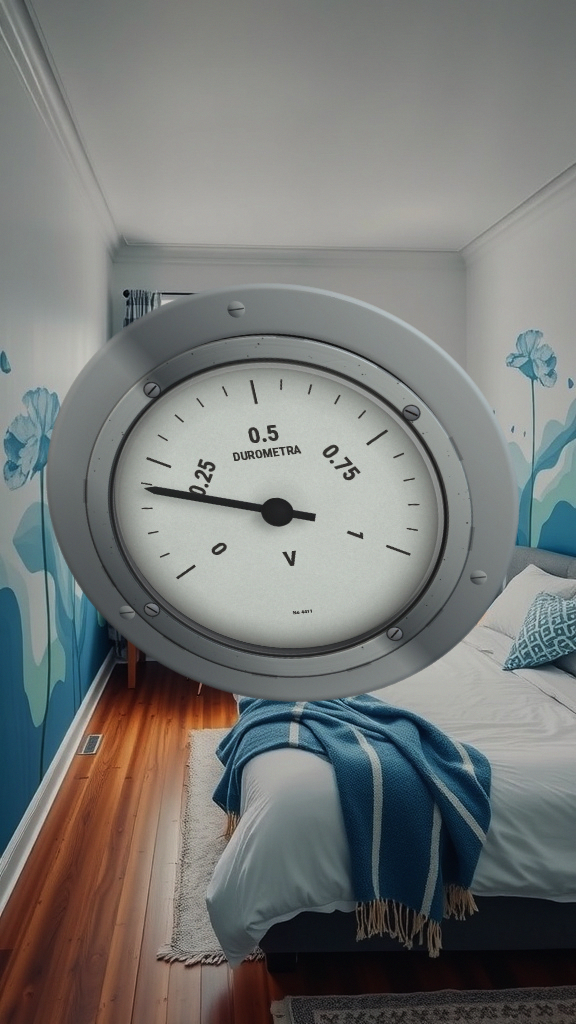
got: 0.2 V
